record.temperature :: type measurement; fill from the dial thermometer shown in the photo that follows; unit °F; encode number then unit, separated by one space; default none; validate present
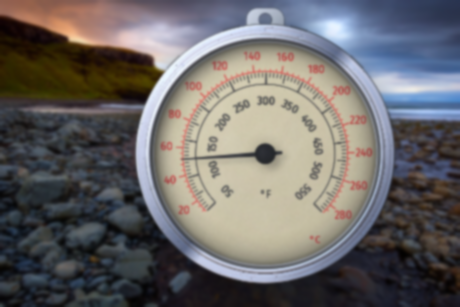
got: 125 °F
